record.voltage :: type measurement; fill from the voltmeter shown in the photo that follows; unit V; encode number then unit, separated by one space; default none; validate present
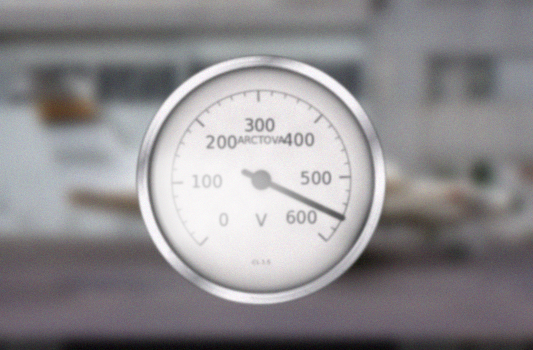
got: 560 V
